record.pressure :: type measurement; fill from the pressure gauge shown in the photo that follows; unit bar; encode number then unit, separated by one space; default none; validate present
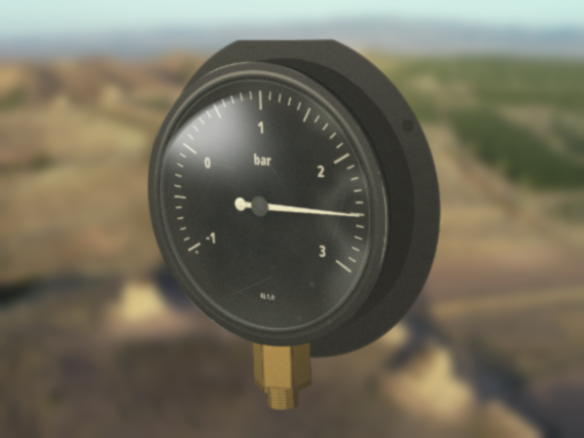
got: 2.5 bar
